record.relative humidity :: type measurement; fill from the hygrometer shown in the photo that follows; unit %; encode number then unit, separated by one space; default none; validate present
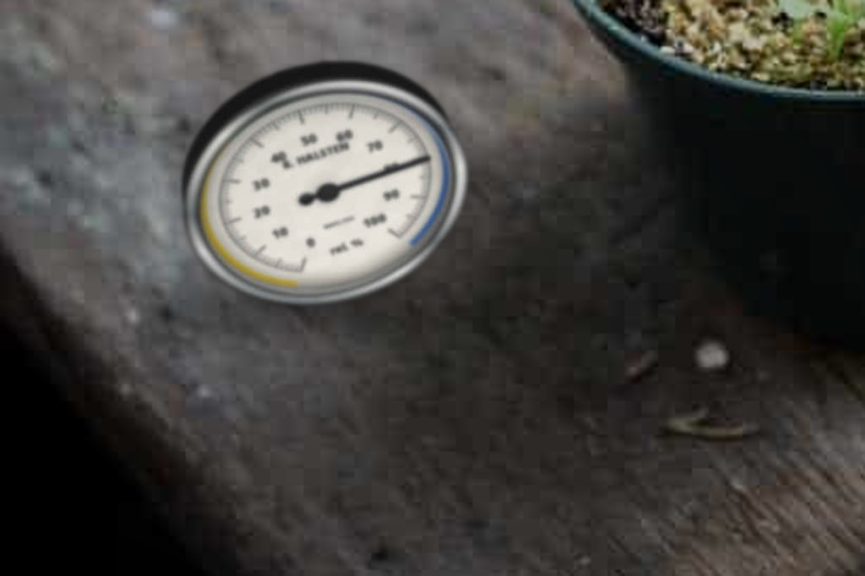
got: 80 %
